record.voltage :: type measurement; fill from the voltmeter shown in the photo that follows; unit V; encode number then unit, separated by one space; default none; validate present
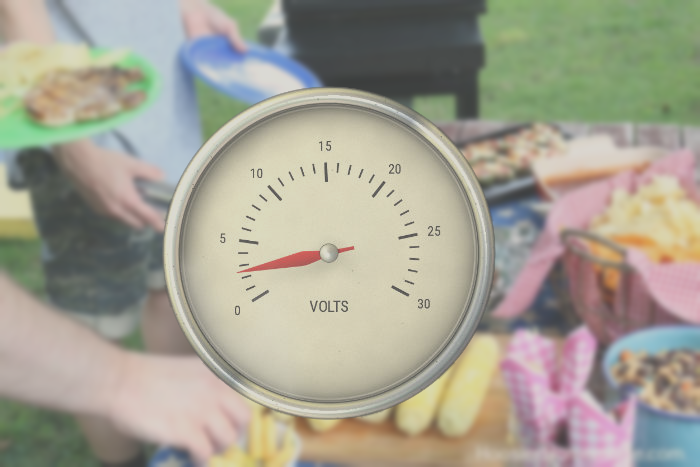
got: 2.5 V
